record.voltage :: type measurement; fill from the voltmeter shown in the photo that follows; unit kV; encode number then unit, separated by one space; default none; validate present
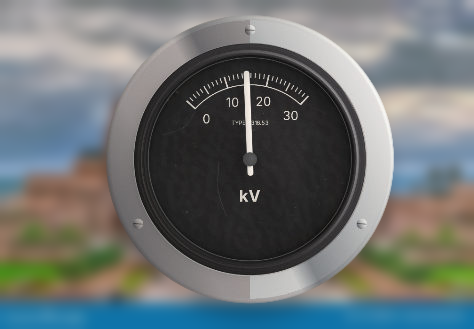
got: 15 kV
